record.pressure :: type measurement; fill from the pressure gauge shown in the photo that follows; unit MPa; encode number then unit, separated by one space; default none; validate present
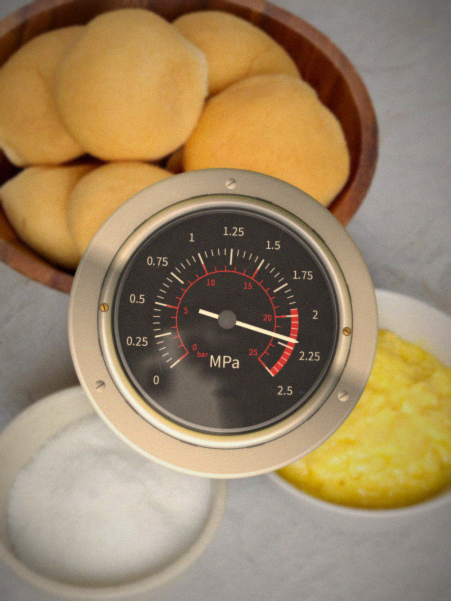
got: 2.2 MPa
